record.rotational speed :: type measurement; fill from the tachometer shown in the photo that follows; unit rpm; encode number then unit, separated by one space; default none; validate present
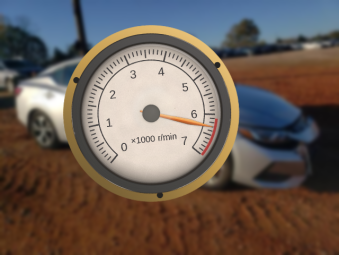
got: 6300 rpm
